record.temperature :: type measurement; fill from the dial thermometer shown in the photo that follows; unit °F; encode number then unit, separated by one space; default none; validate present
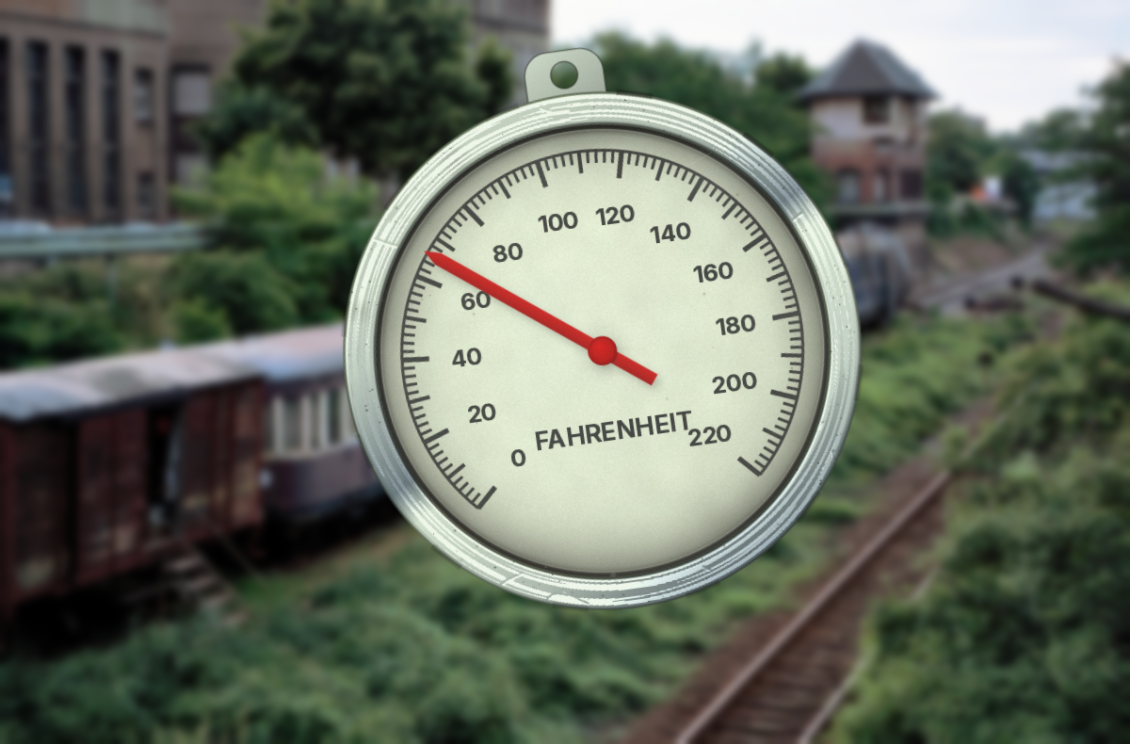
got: 66 °F
